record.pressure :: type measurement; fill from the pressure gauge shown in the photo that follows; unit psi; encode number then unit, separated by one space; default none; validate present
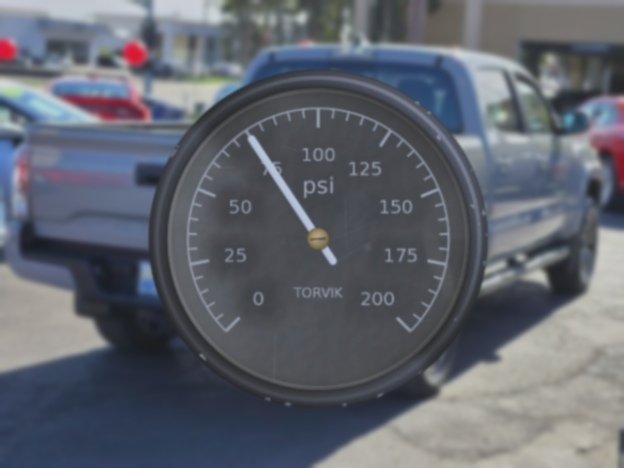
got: 75 psi
